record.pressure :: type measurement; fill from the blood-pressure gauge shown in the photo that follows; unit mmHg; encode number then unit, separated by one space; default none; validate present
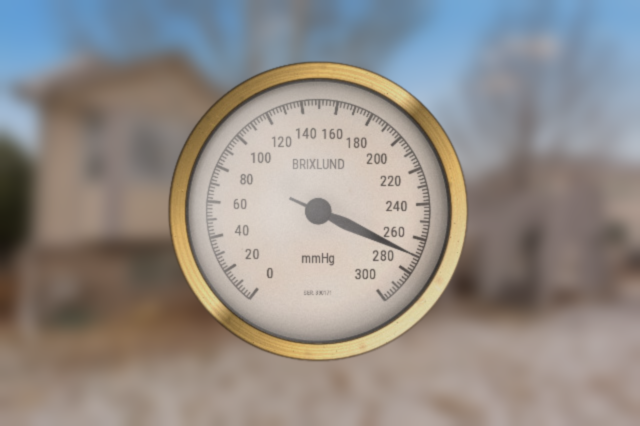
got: 270 mmHg
